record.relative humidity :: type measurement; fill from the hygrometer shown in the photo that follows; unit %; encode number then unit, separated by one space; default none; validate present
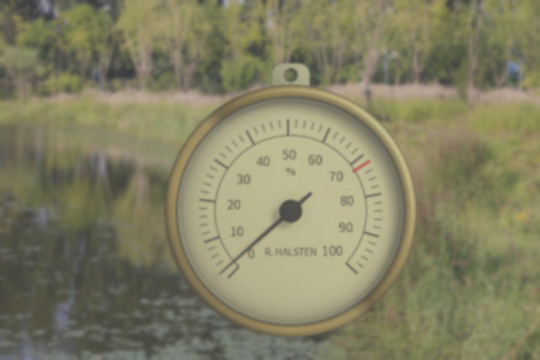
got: 2 %
